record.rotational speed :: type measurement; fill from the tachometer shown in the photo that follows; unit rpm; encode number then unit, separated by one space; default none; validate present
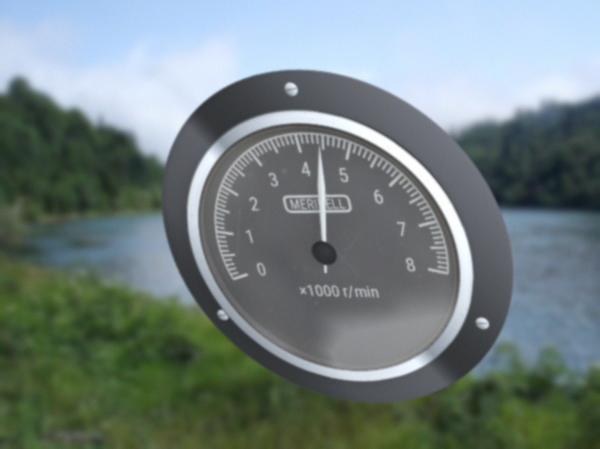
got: 4500 rpm
